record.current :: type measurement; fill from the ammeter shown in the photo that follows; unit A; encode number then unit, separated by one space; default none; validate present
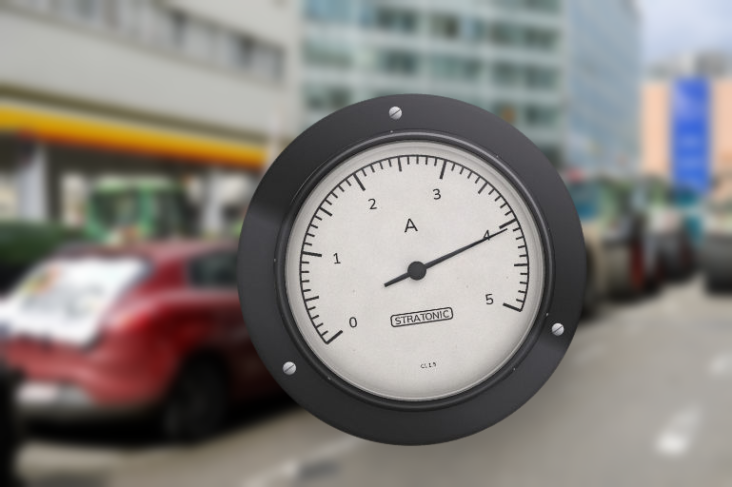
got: 4.05 A
